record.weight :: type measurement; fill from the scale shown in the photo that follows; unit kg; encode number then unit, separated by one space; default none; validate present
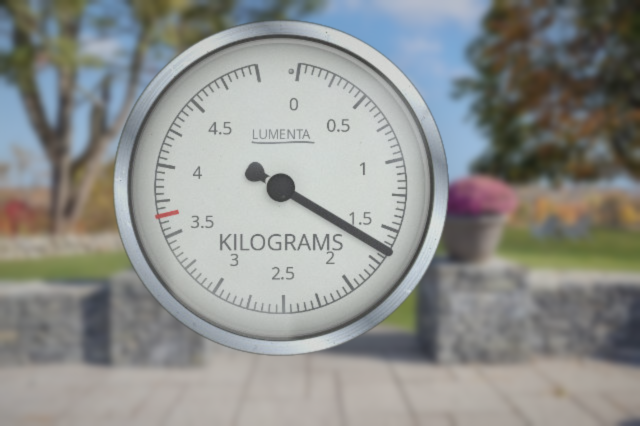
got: 1.65 kg
